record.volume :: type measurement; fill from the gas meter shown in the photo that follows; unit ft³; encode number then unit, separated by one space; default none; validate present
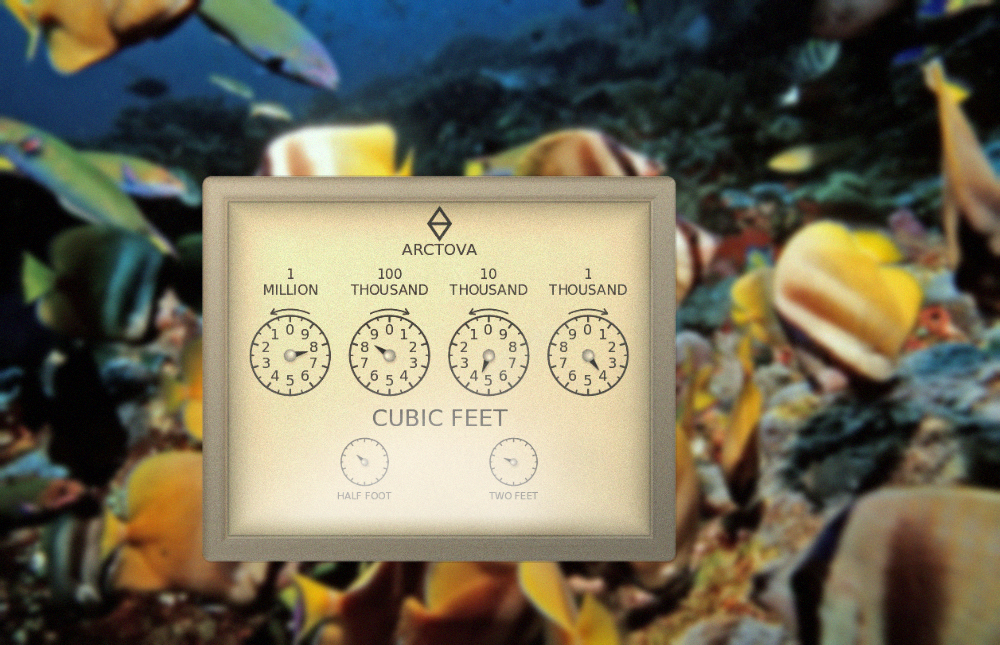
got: 784400 ft³
